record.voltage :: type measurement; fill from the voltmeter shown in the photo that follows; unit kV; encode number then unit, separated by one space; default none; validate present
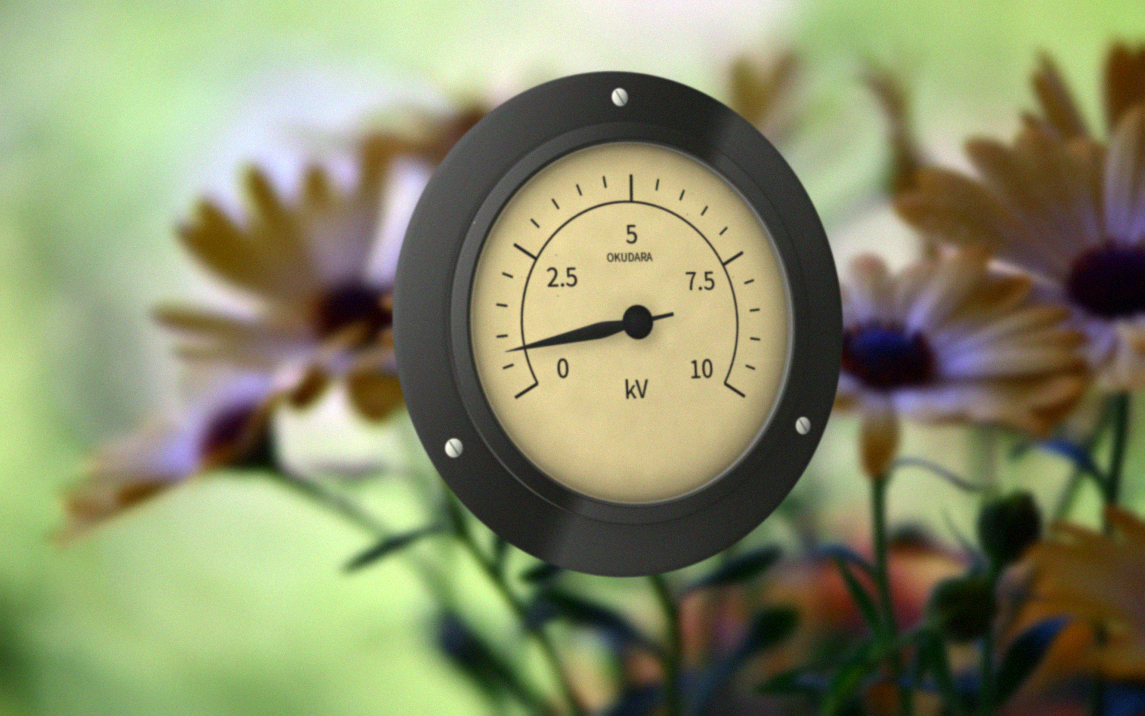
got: 0.75 kV
